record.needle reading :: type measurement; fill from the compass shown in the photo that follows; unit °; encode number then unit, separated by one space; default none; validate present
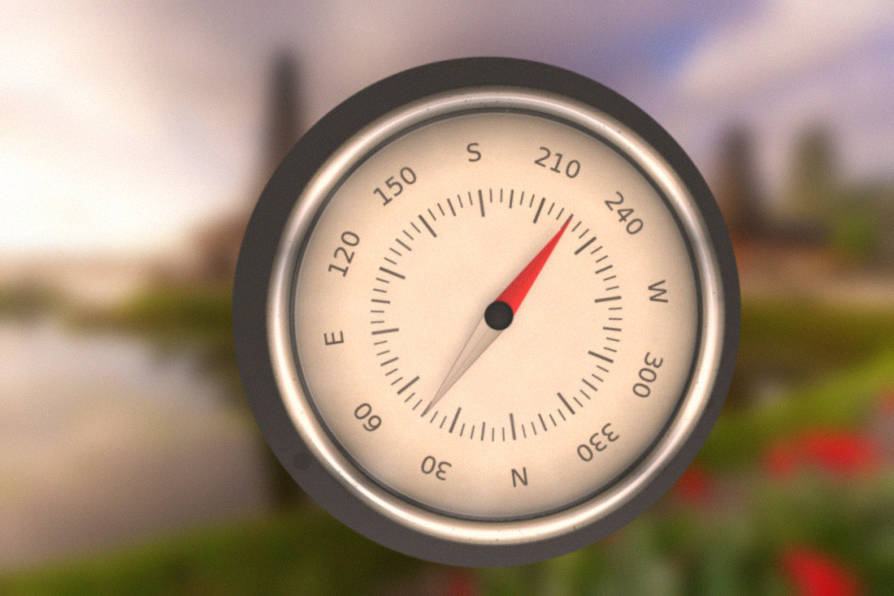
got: 225 °
